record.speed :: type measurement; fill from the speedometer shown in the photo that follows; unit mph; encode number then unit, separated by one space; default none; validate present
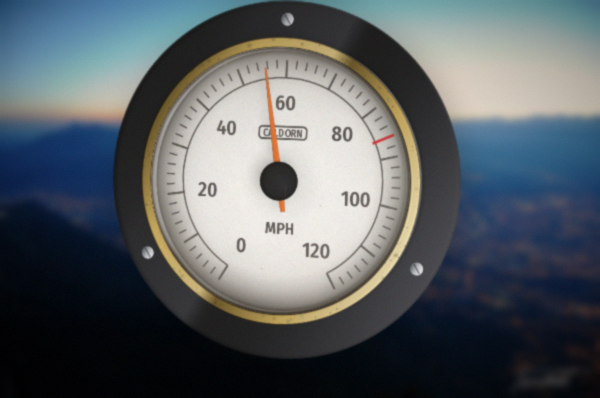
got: 56 mph
